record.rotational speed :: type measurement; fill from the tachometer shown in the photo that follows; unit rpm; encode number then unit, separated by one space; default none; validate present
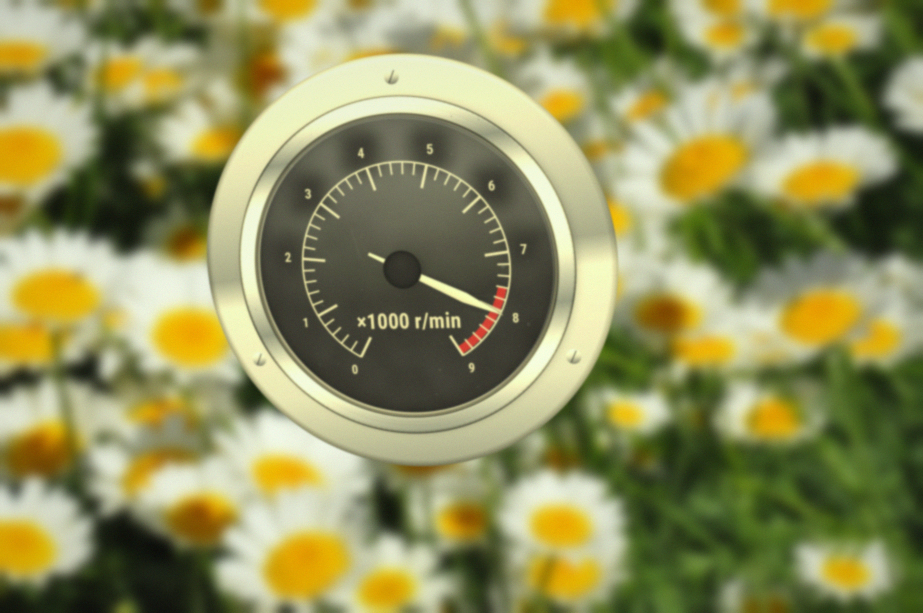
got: 8000 rpm
